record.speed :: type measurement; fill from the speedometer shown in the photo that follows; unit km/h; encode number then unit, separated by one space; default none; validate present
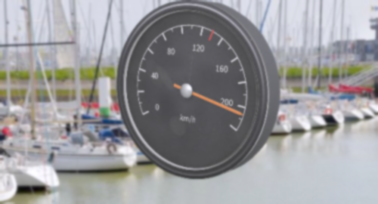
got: 205 km/h
